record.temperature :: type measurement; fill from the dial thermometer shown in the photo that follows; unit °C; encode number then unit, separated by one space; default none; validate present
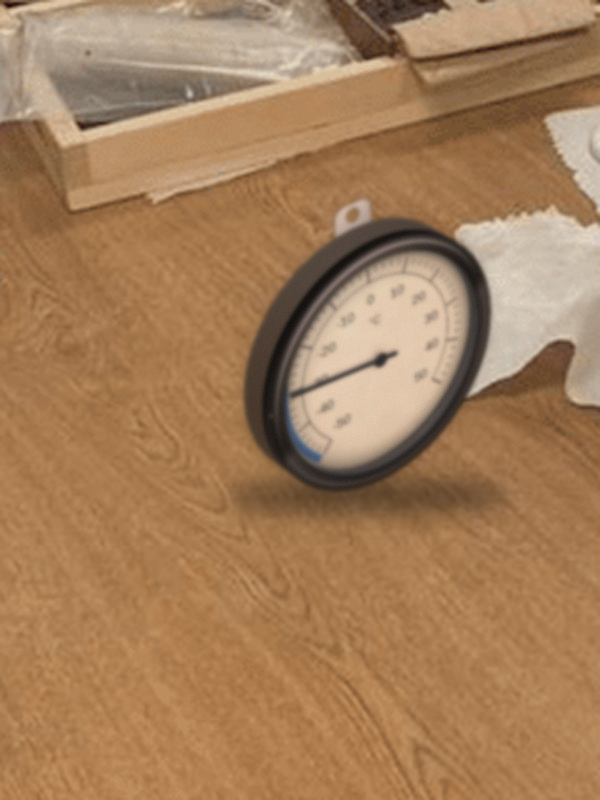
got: -30 °C
